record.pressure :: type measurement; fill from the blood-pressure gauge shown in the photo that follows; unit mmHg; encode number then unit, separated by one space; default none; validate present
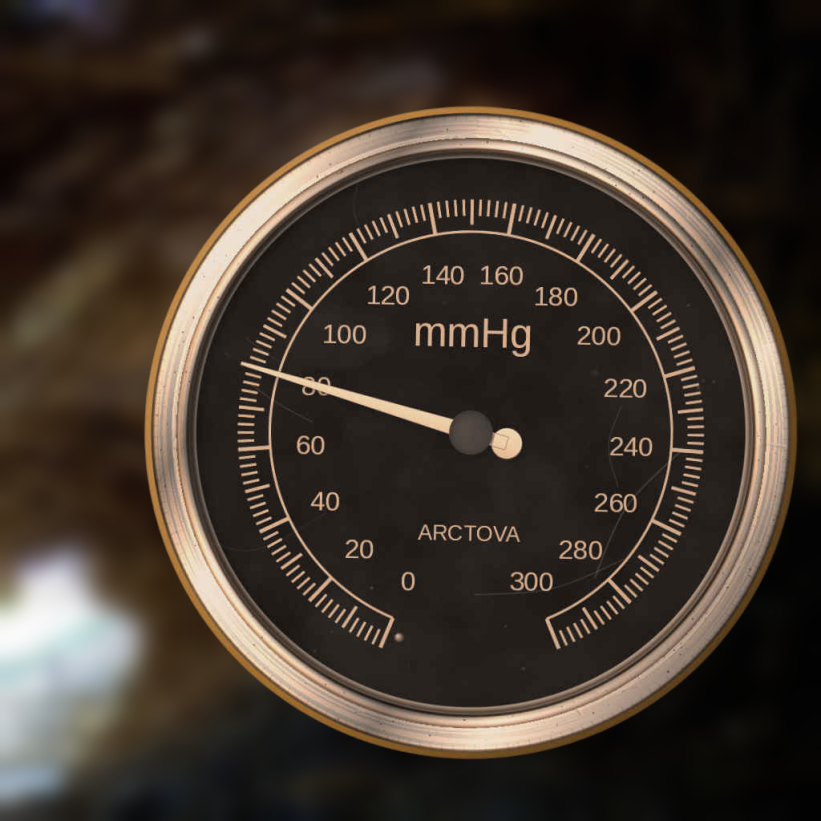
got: 80 mmHg
